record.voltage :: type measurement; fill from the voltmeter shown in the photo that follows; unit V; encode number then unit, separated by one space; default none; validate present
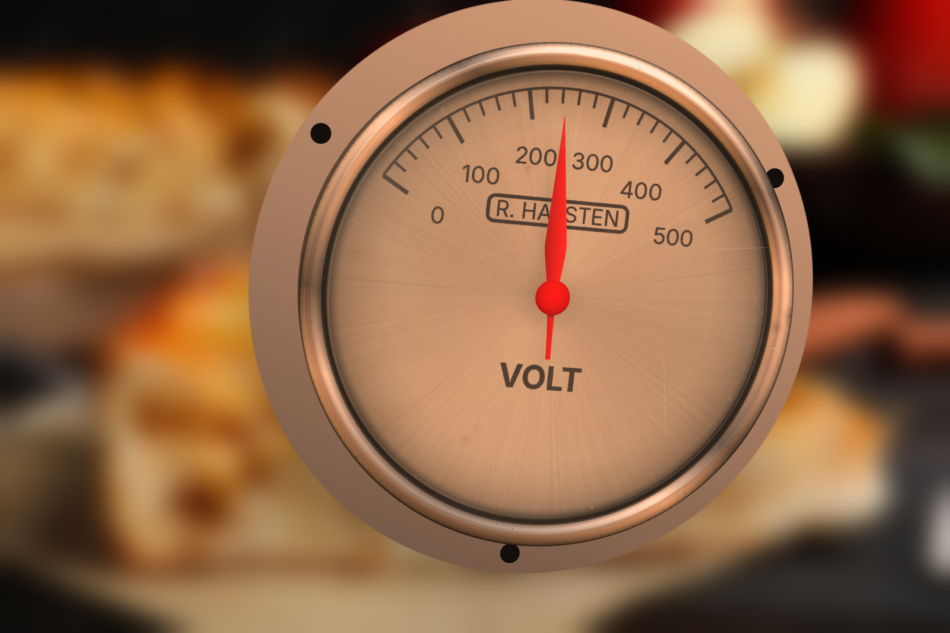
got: 240 V
